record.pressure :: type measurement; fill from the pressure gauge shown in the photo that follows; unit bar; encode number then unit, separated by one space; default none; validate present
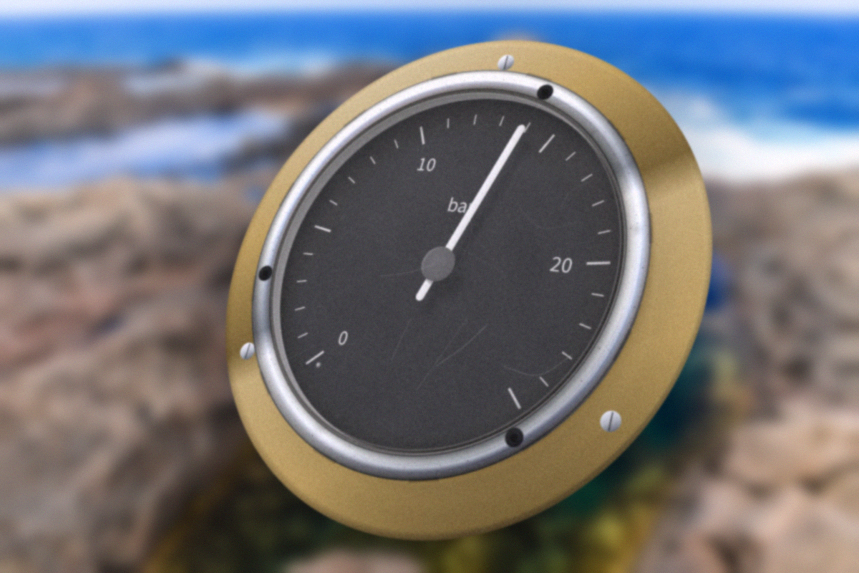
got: 14 bar
